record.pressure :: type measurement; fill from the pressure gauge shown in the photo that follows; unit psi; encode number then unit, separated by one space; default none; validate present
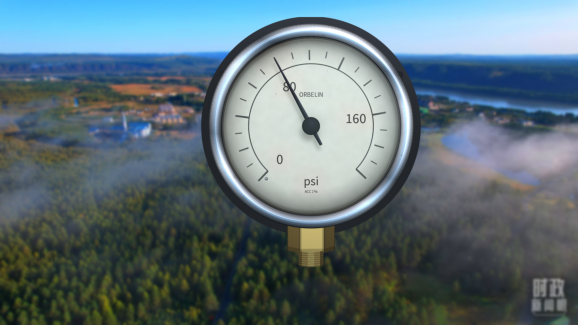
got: 80 psi
